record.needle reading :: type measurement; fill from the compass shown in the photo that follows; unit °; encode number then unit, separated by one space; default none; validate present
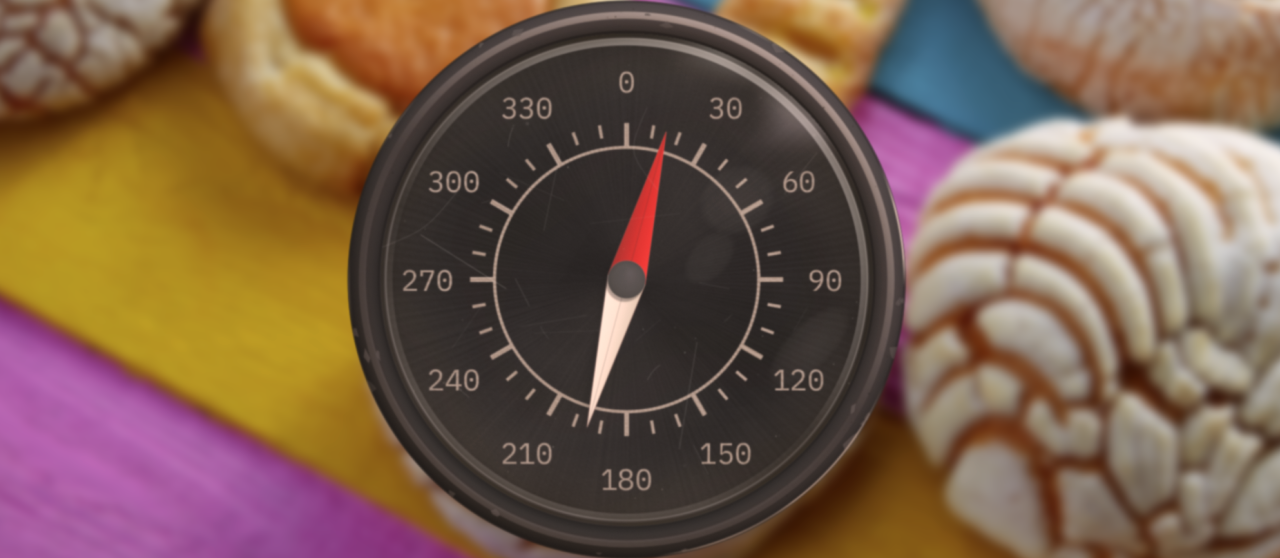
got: 15 °
